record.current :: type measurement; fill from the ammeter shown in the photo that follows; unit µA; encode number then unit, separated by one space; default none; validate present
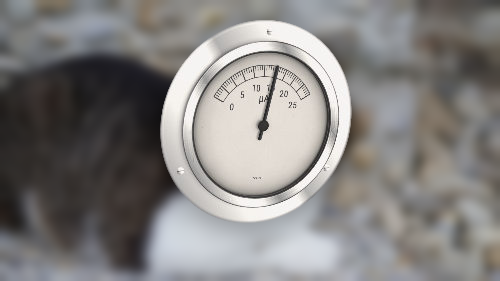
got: 15 µA
